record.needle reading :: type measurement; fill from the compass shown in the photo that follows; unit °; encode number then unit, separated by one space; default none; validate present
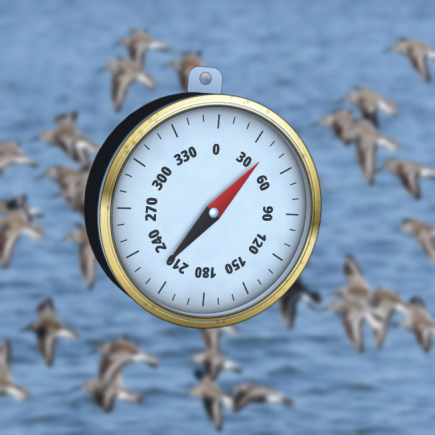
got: 40 °
